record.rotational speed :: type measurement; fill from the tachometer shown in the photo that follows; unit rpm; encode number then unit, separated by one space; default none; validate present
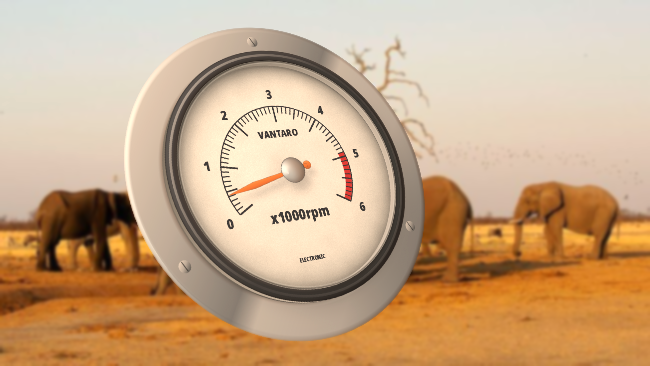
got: 400 rpm
